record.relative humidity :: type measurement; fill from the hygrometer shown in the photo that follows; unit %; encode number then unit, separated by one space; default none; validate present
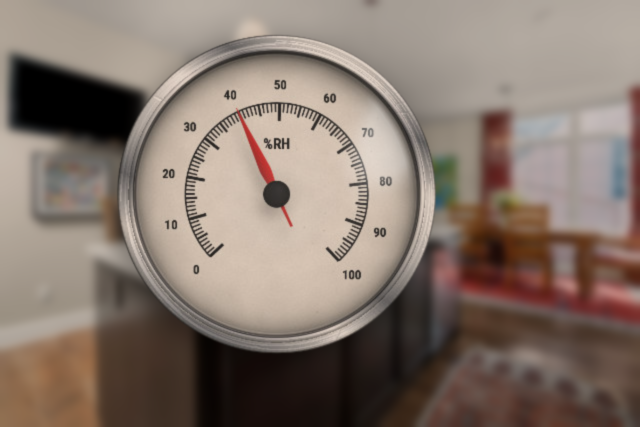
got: 40 %
